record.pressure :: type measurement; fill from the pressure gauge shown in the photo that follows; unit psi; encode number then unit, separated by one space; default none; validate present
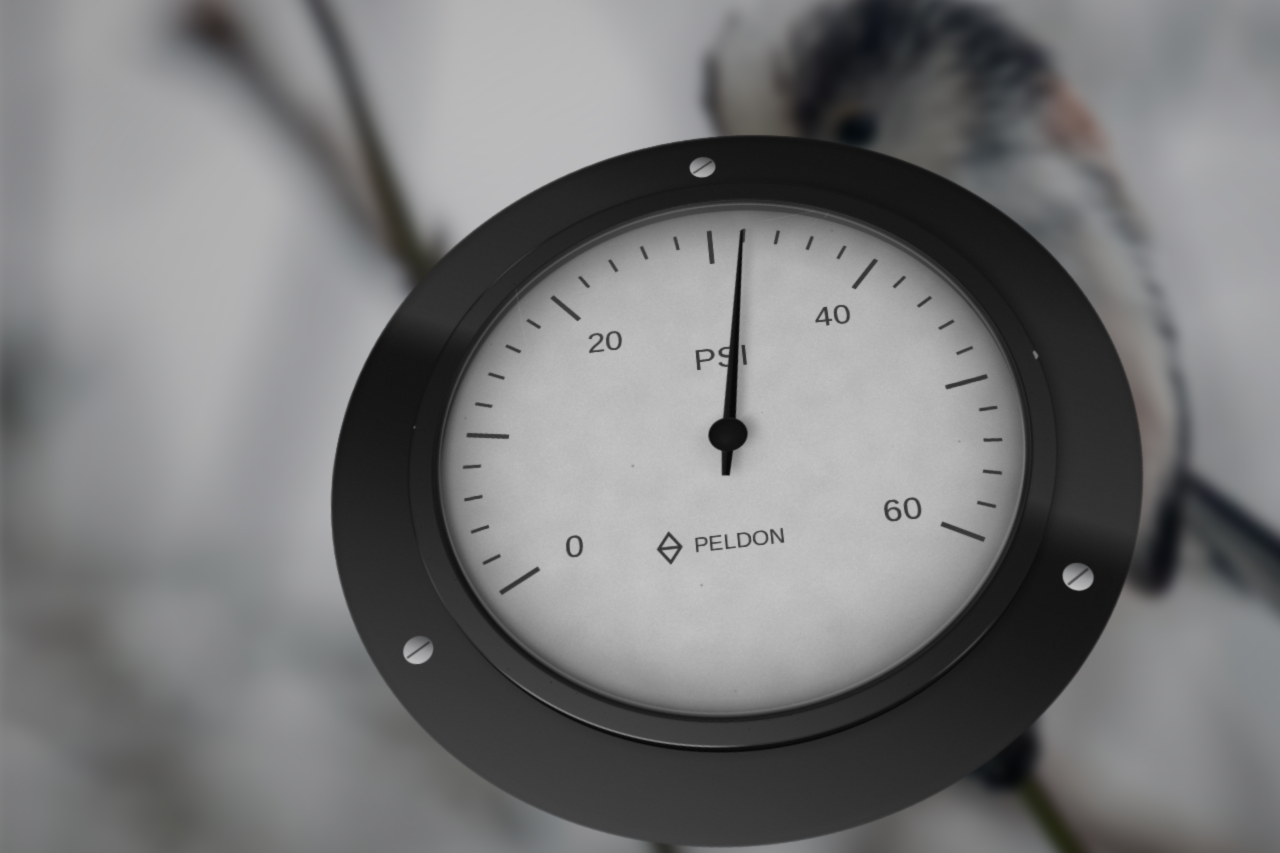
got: 32 psi
